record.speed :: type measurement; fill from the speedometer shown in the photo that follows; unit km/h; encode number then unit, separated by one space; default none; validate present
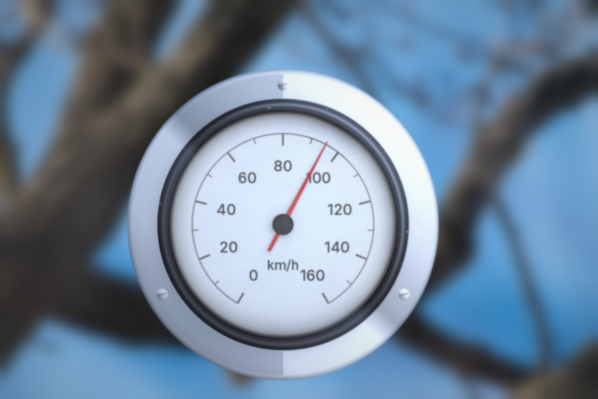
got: 95 km/h
